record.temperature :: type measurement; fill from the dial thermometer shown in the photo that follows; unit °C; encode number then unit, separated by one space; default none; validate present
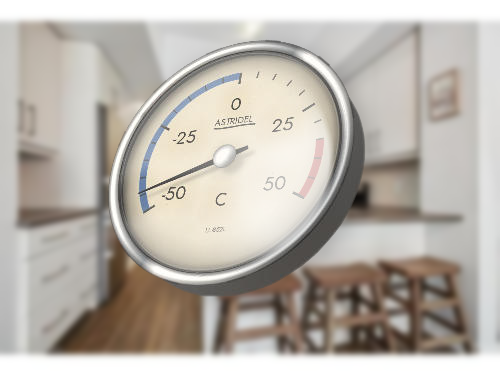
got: -45 °C
